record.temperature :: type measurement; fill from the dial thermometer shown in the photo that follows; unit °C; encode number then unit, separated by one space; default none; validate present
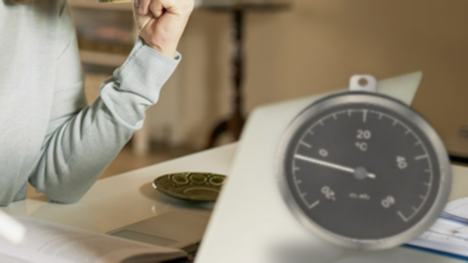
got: -4 °C
